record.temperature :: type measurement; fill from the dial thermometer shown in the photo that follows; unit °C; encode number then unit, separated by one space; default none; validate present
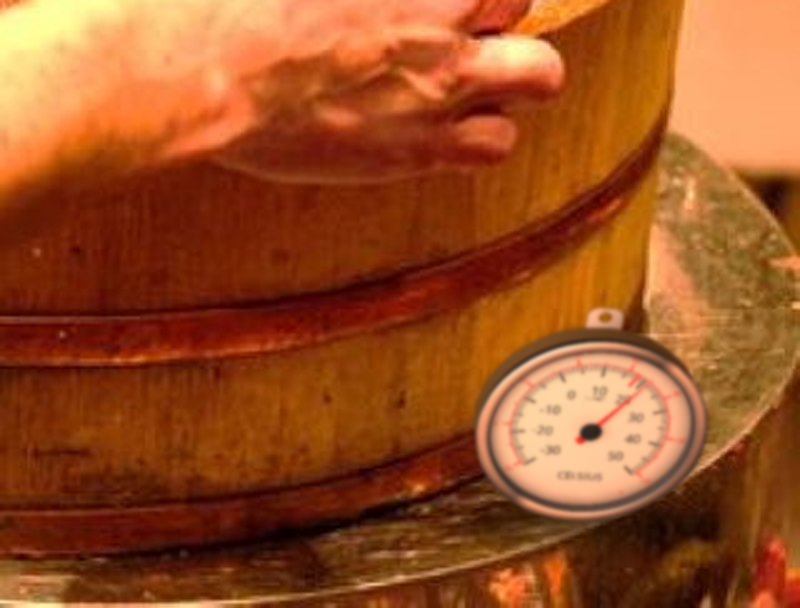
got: 20 °C
